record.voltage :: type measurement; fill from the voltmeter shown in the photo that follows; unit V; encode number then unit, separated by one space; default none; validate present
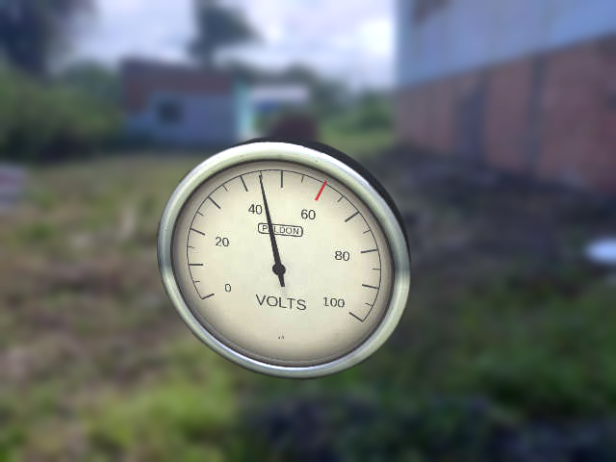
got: 45 V
